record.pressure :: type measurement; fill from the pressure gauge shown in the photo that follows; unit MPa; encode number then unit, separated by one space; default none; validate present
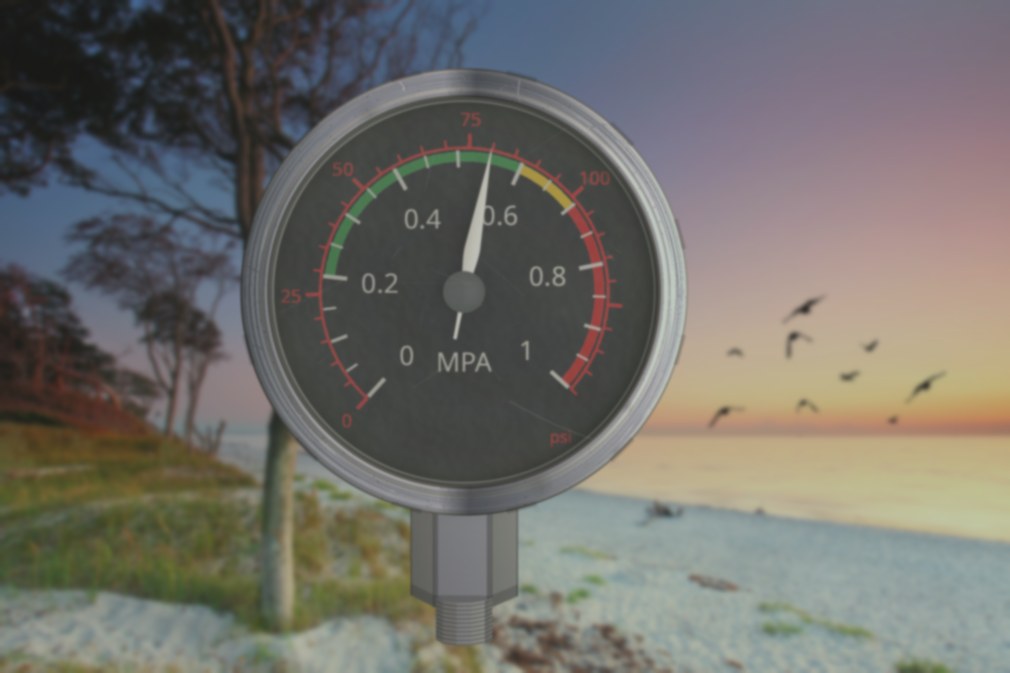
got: 0.55 MPa
